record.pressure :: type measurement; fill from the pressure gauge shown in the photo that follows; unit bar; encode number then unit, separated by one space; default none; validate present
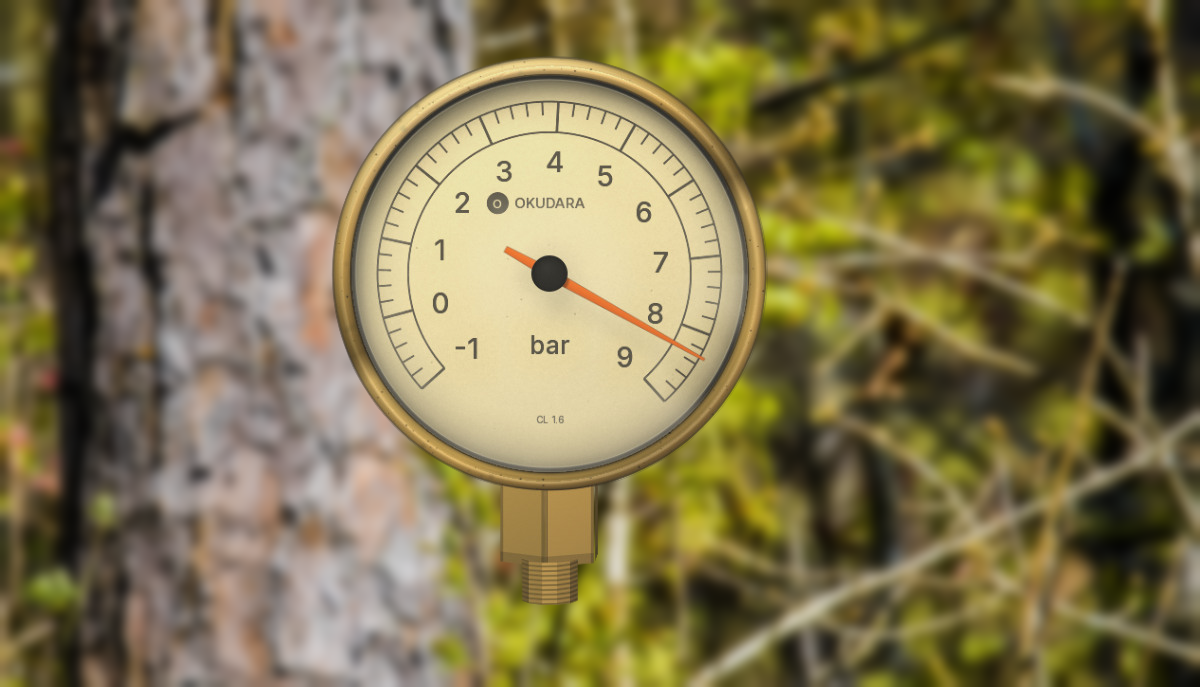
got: 8.3 bar
